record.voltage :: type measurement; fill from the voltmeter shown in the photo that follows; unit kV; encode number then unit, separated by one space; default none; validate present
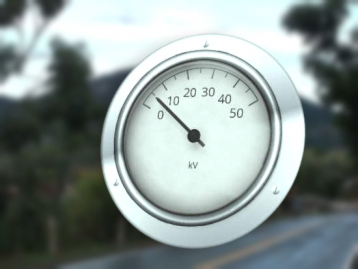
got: 5 kV
